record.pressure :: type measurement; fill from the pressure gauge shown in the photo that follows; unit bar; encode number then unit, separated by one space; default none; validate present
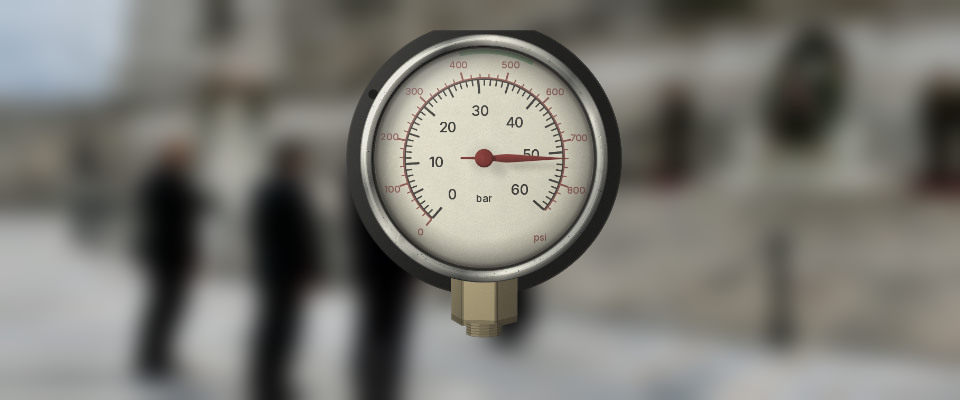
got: 51 bar
